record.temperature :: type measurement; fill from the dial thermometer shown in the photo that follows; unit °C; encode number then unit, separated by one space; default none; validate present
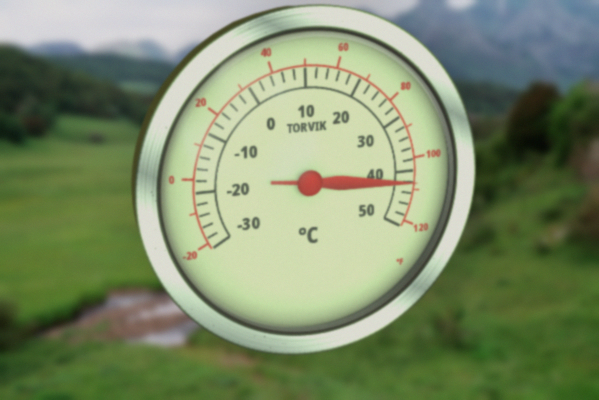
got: 42 °C
